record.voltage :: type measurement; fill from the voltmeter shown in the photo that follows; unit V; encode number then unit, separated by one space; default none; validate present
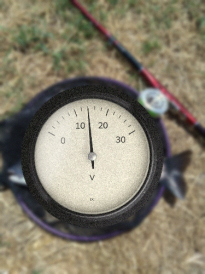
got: 14 V
